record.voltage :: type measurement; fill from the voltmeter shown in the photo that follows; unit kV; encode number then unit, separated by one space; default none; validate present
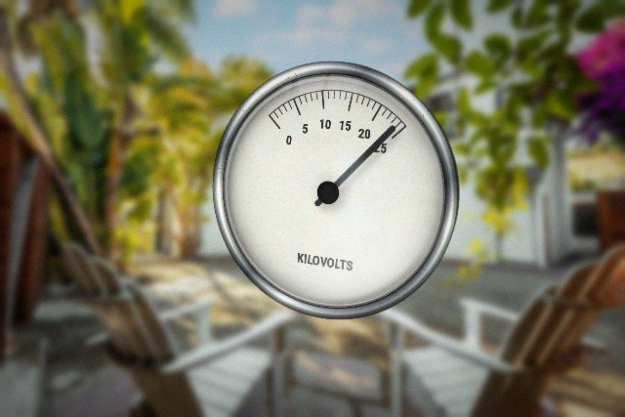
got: 24 kV
